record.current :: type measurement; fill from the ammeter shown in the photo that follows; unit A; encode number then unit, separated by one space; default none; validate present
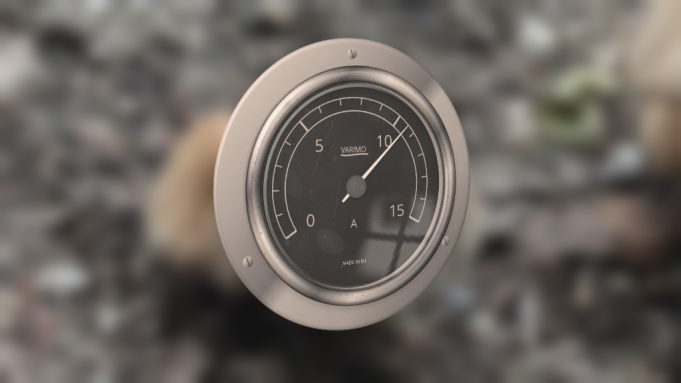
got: 10.5 A
